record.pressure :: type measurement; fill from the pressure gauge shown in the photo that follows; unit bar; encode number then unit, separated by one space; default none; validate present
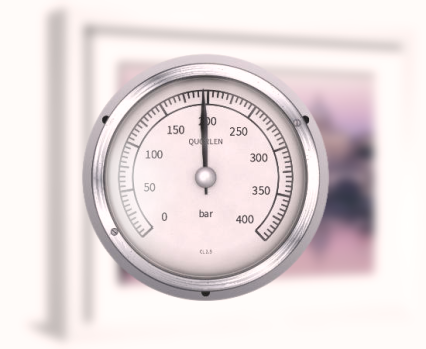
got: 195 bar
